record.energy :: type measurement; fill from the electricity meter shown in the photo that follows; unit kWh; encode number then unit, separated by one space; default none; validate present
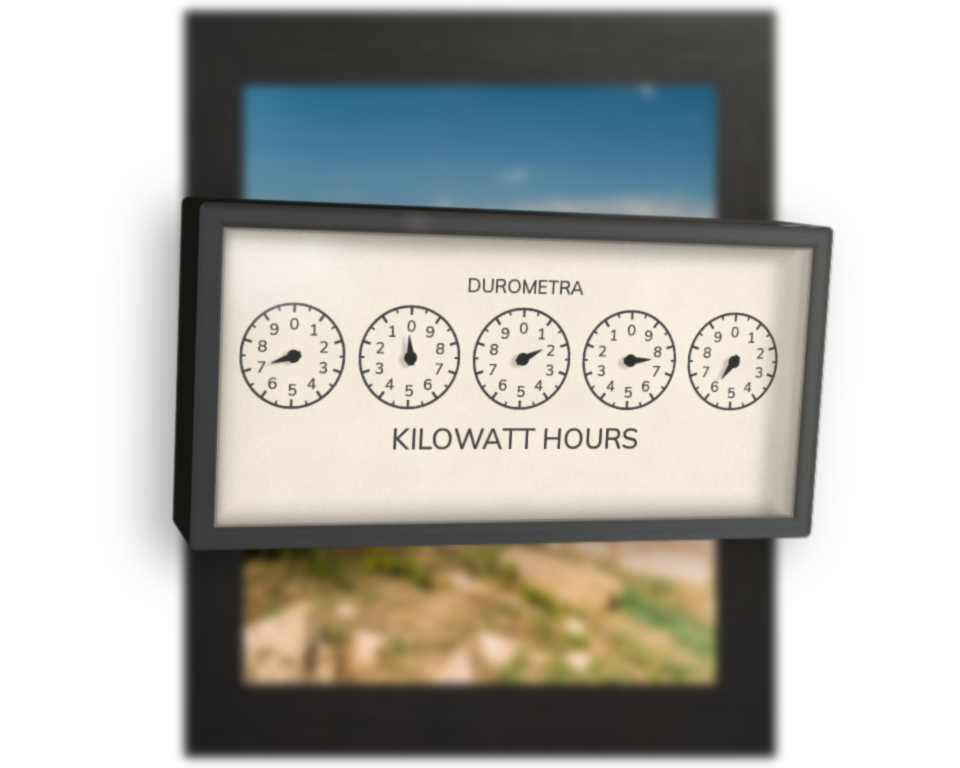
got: 70176 kWh
